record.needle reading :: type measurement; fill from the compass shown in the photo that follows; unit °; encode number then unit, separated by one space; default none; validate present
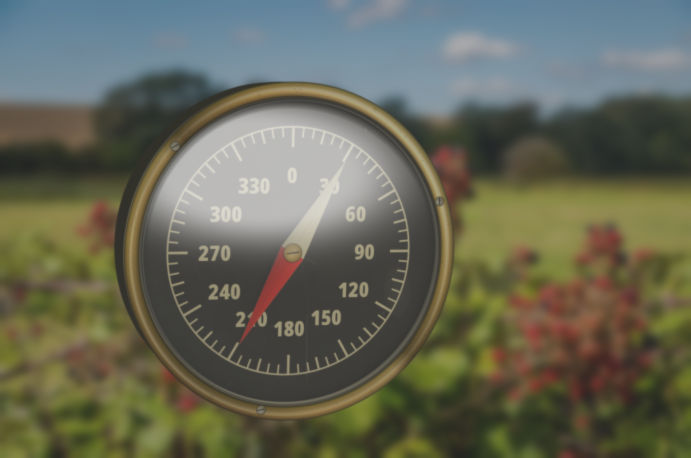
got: 210 °
